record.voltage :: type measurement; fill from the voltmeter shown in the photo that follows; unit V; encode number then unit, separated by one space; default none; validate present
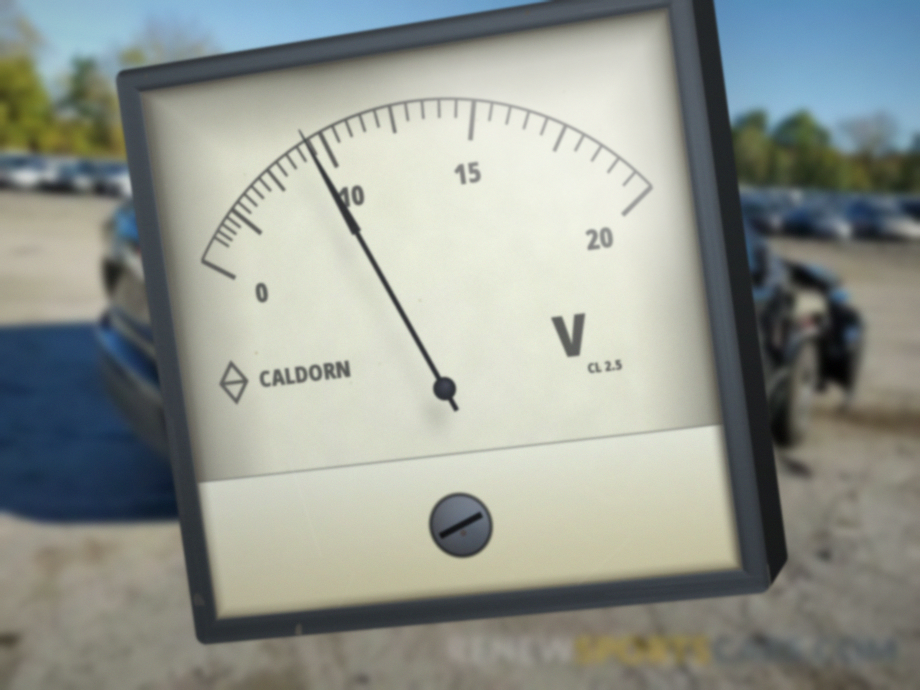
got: 9.5 V
